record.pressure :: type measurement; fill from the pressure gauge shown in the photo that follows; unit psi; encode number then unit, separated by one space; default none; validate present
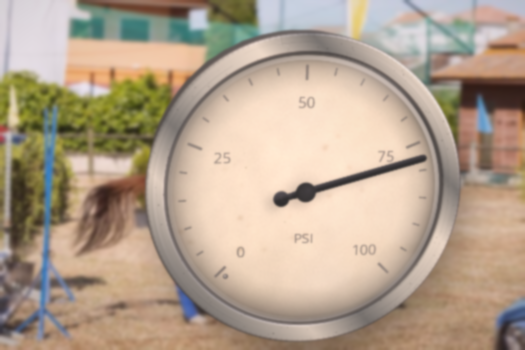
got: 77.5 psi
